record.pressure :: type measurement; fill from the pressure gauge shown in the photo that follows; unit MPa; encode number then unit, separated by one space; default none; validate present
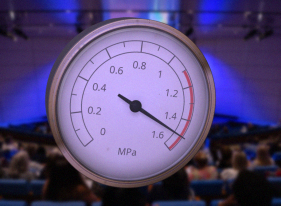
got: 1.5 MPa
